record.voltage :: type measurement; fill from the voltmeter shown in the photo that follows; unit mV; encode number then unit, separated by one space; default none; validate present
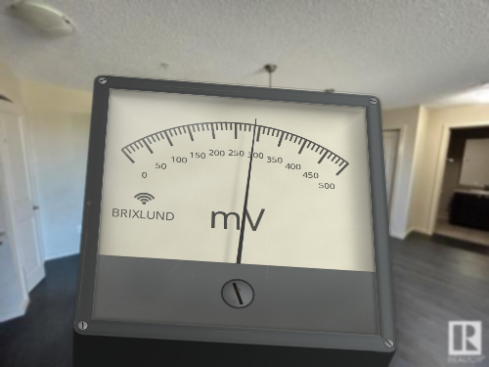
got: 290 mV
